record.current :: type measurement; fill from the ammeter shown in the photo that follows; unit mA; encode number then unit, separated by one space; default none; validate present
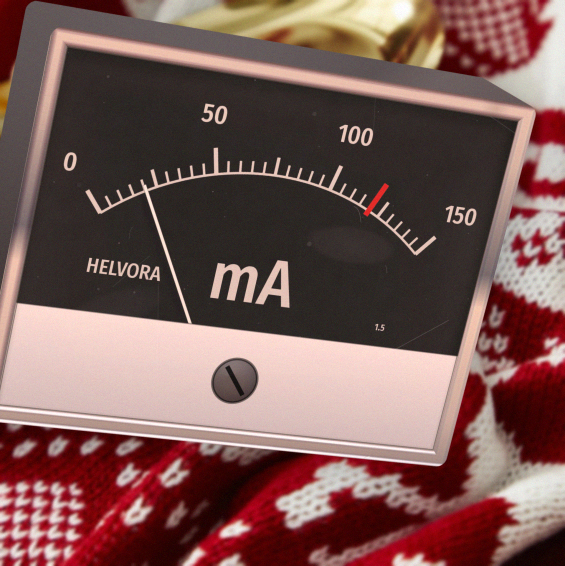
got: 20 mA
